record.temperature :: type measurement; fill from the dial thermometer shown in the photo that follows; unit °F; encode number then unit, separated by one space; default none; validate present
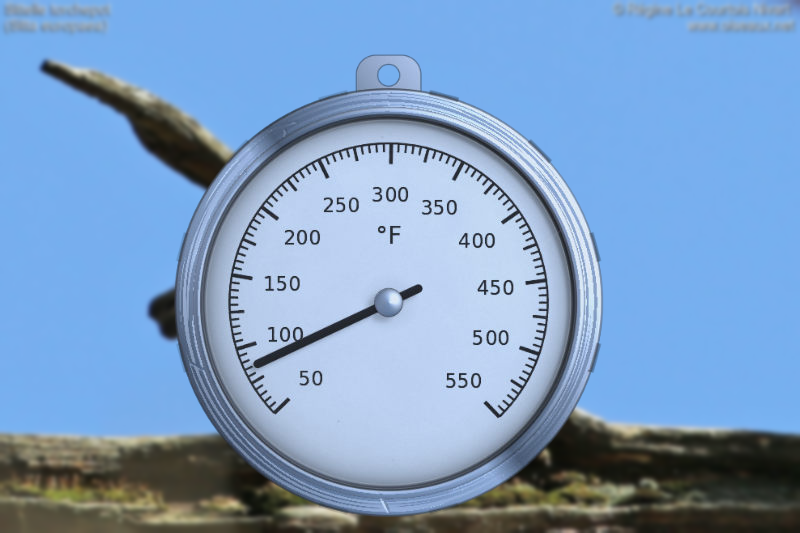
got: 85 °F
